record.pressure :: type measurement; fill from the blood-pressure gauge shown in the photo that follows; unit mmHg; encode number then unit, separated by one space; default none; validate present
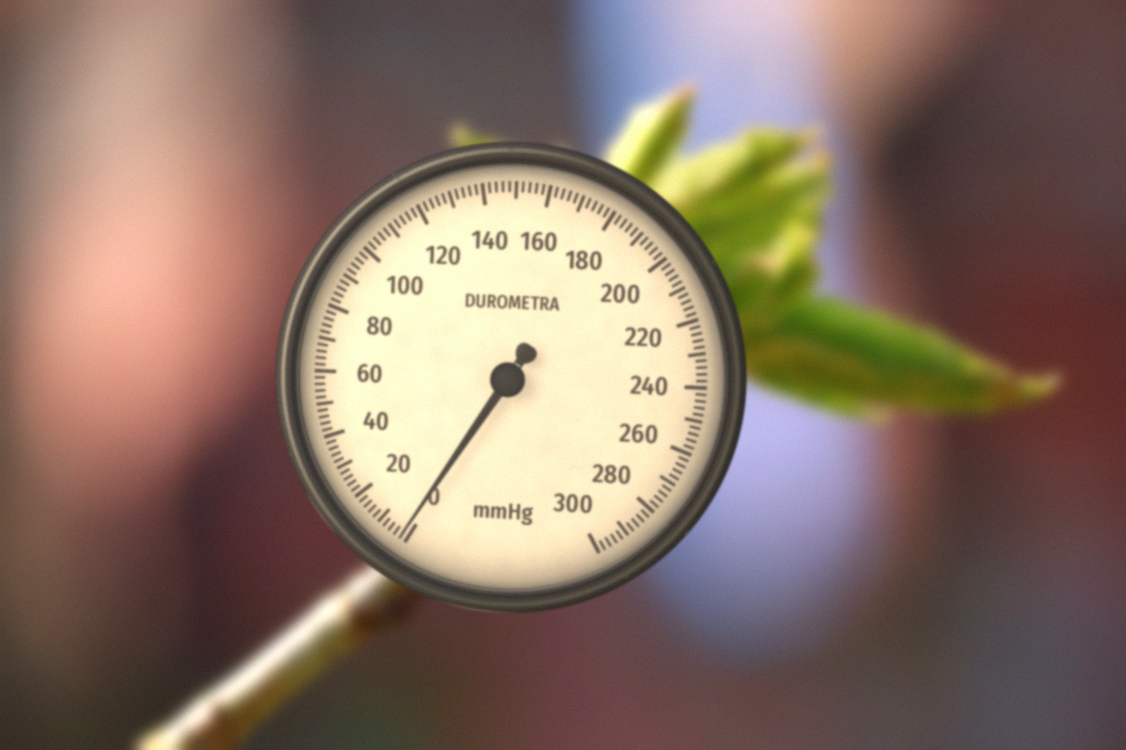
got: 2 mmHg
